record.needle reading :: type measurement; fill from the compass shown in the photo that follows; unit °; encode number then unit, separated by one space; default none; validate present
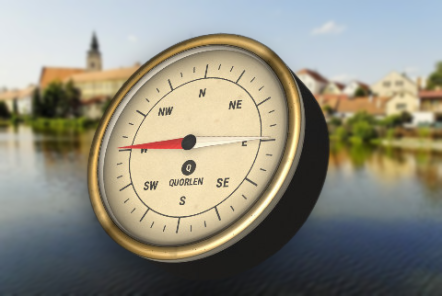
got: 270 °
